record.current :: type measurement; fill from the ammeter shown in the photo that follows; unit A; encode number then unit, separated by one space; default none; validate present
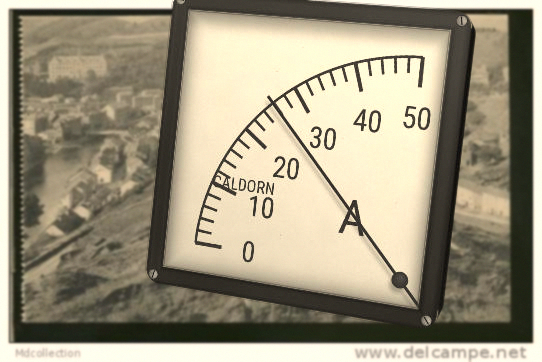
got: 26 A
